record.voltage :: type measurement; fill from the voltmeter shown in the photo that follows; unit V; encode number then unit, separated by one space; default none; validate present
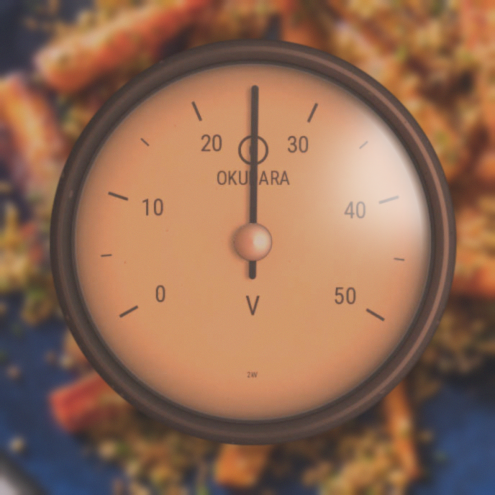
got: 25 V
